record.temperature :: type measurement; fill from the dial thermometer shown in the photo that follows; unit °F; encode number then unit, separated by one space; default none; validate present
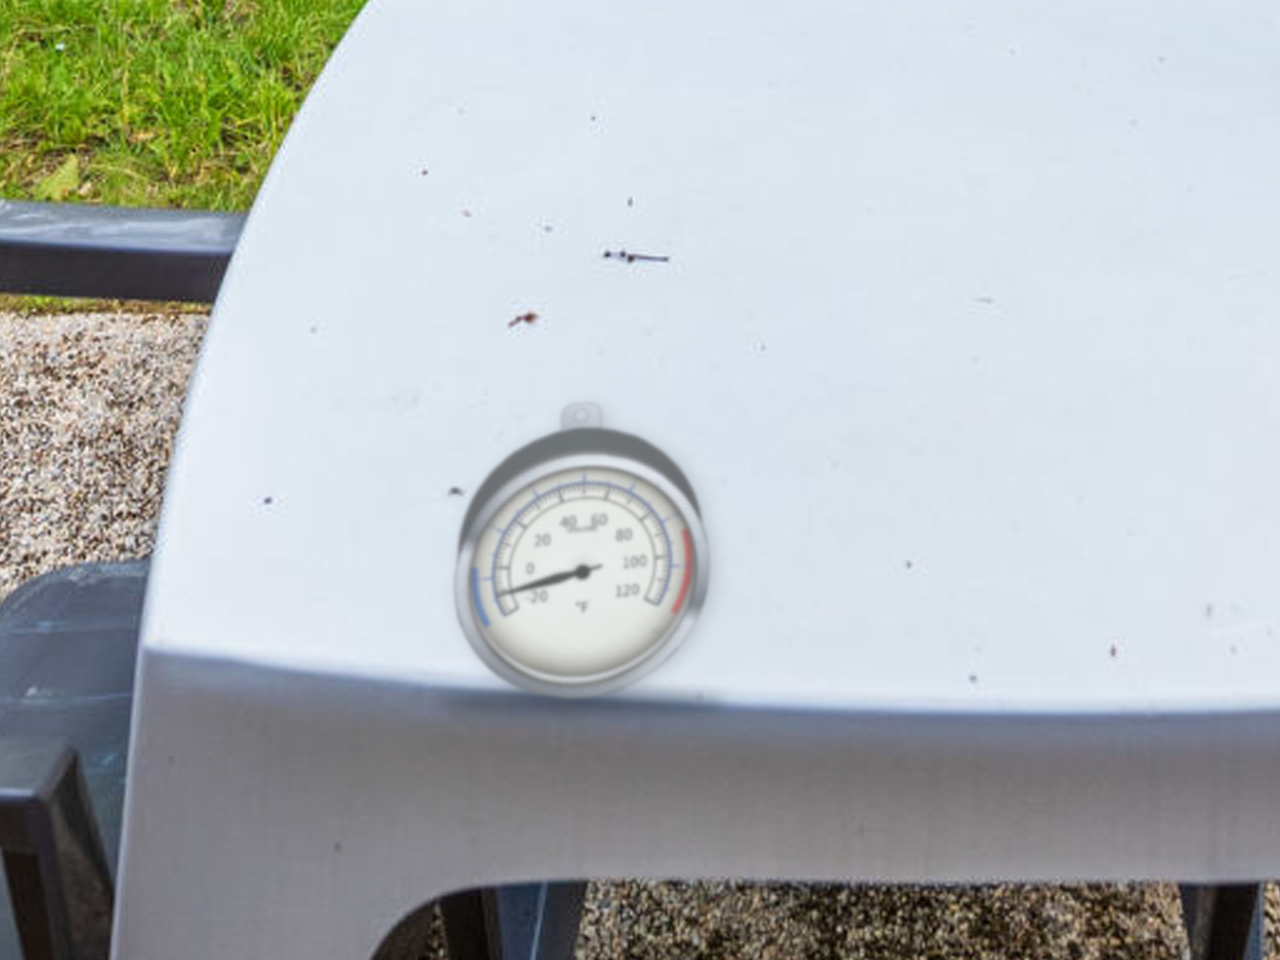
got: -10 °F
